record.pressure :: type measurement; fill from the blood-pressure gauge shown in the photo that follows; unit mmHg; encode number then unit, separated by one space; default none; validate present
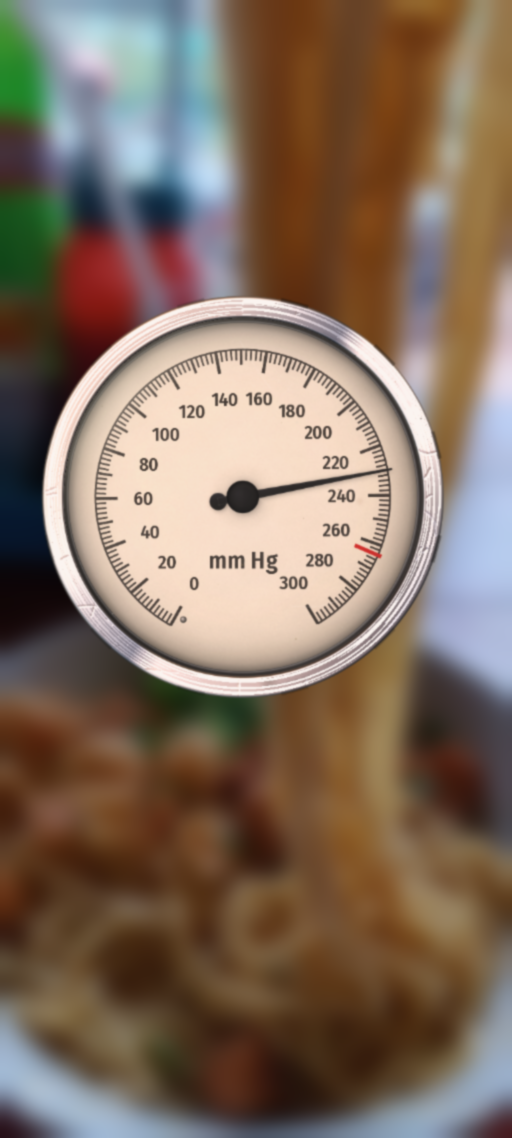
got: 230 mmHg
